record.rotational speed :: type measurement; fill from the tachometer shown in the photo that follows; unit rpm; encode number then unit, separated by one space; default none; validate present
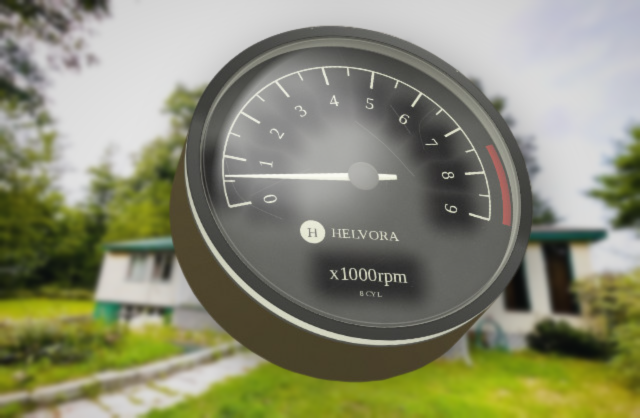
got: 500 rpm
